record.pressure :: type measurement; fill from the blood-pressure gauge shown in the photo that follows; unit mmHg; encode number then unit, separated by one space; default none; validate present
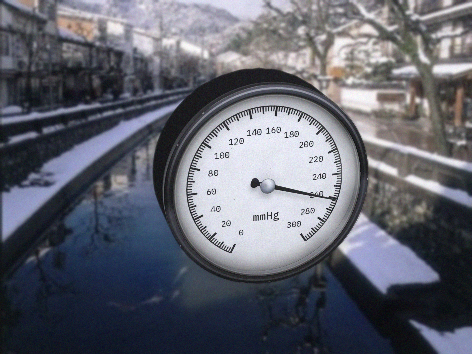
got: 260 mmHg
